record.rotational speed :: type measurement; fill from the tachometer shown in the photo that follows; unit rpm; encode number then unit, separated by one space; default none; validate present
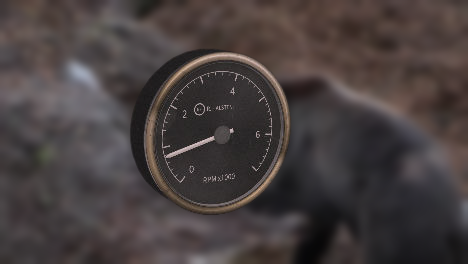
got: 800 rpm
